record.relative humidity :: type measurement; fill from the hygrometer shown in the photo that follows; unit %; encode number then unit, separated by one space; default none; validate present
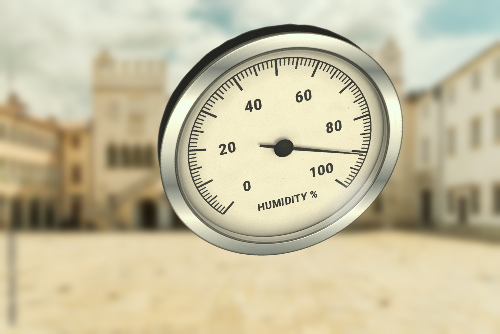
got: 90 %
